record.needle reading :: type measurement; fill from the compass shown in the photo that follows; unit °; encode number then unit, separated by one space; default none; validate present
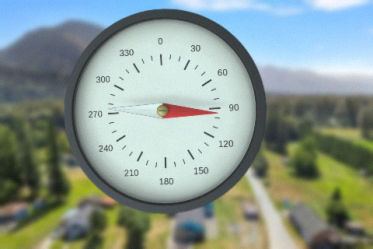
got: 95 °
